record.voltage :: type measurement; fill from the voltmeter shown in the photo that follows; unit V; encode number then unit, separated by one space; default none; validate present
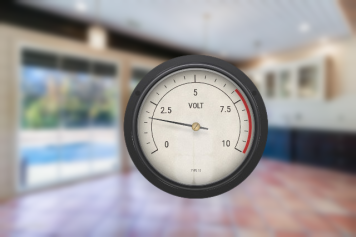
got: 1.75 V
